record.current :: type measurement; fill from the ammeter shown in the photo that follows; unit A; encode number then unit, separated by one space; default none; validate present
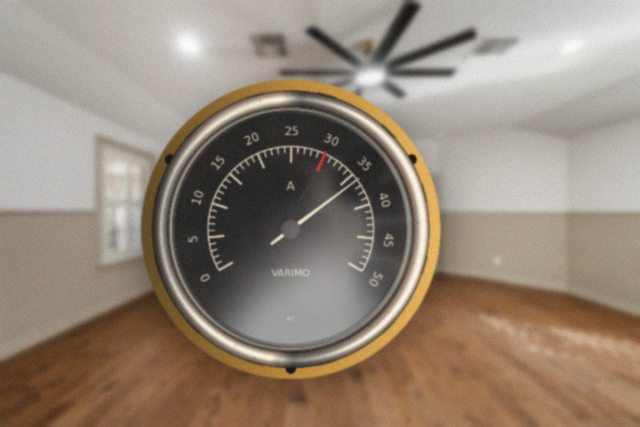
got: 36 A
